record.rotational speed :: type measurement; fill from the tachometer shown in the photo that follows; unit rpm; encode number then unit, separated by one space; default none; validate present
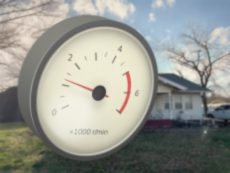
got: 1250 rpm
